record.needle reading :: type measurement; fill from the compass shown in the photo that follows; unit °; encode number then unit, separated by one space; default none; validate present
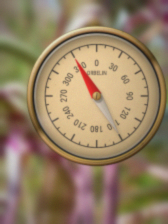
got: 330 °
